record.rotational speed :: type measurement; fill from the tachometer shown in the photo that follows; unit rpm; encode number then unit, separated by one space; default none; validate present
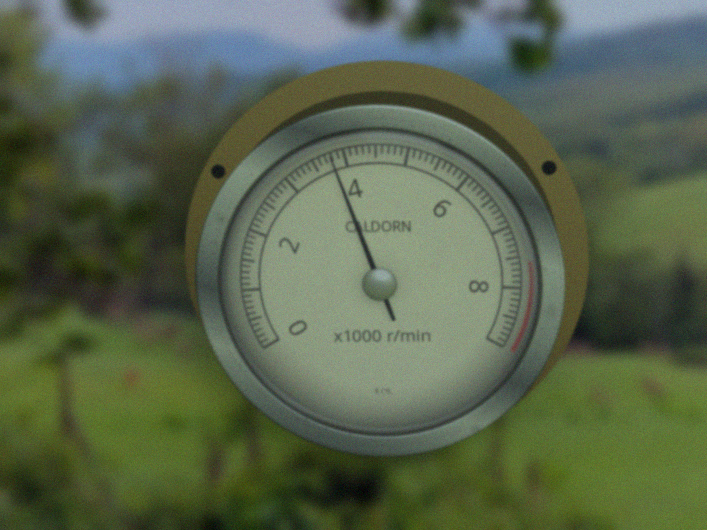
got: 3800 rpm
